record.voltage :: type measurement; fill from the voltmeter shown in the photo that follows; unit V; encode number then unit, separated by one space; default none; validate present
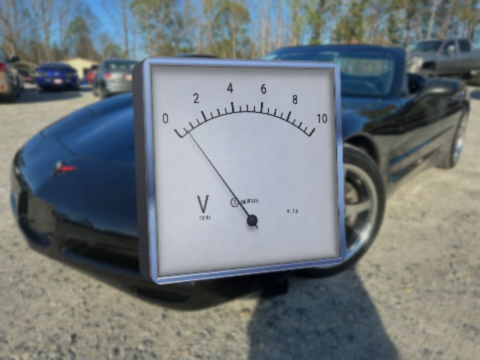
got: 0.5 V
